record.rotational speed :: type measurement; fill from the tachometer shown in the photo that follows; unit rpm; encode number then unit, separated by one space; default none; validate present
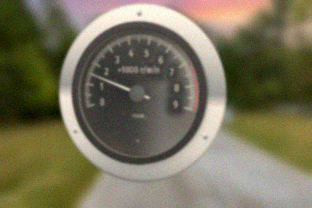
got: 1500 rpm
